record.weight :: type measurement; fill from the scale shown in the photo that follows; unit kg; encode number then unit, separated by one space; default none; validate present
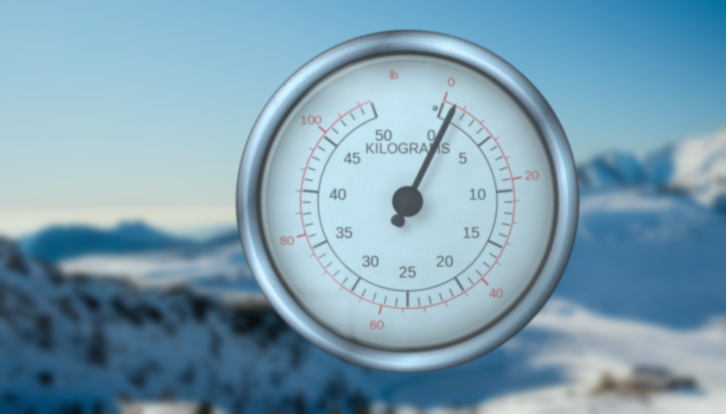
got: 1 kg
